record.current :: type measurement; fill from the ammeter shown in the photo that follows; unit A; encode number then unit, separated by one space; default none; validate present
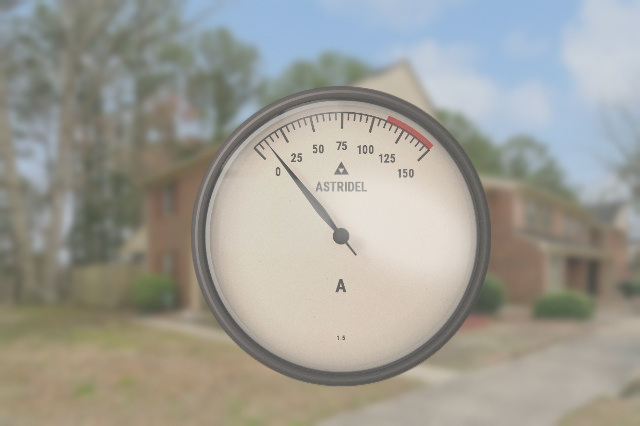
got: 10 A
